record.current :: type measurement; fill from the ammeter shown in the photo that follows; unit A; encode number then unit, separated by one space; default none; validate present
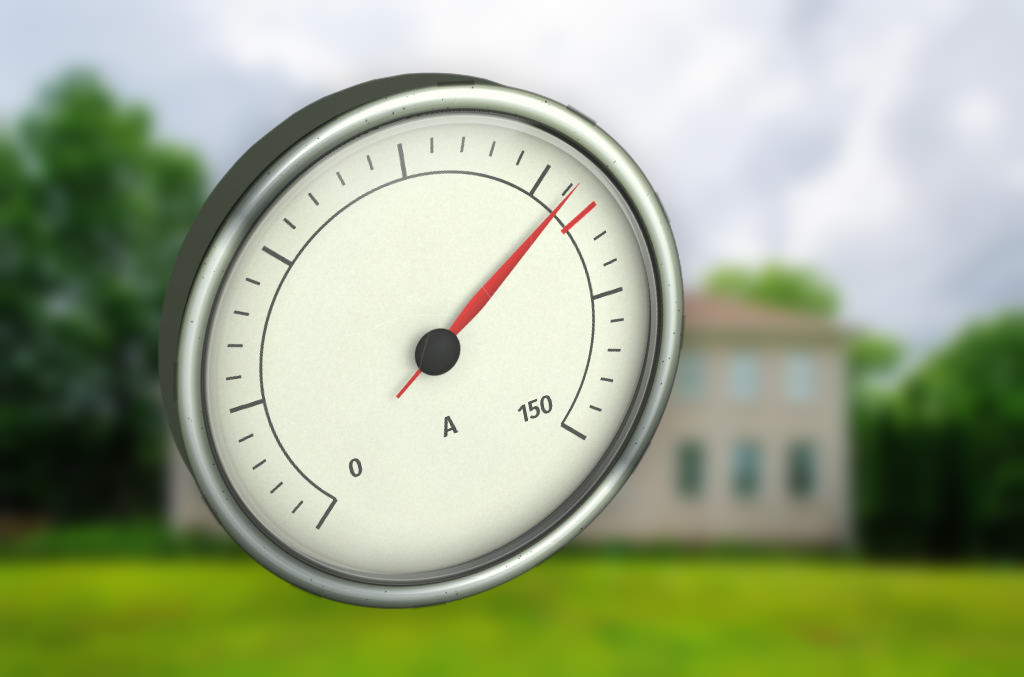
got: 105 A
